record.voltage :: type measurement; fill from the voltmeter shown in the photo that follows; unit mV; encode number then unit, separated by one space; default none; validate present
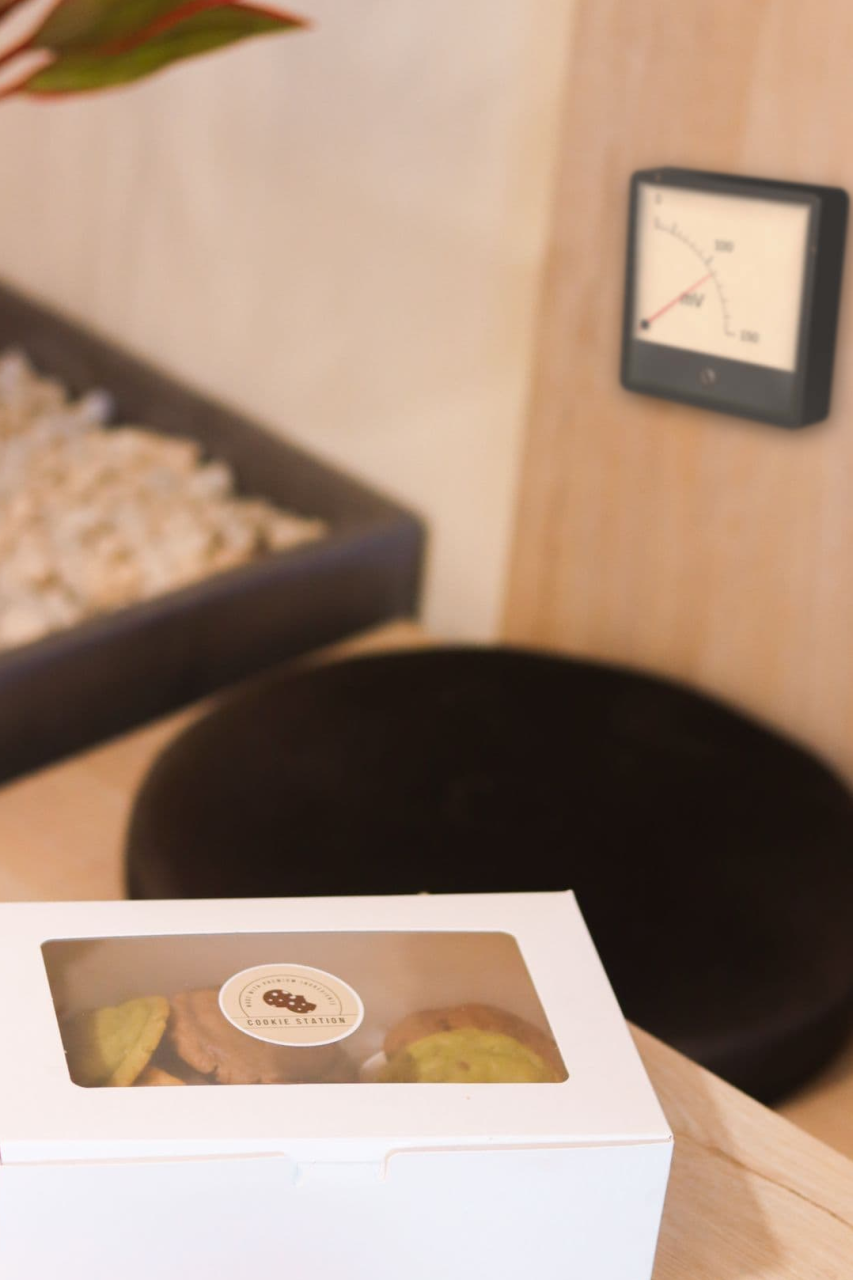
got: 110 mV
